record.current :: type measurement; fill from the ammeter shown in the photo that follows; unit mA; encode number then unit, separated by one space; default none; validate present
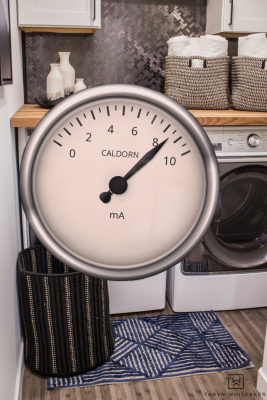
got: 8.5 mA
